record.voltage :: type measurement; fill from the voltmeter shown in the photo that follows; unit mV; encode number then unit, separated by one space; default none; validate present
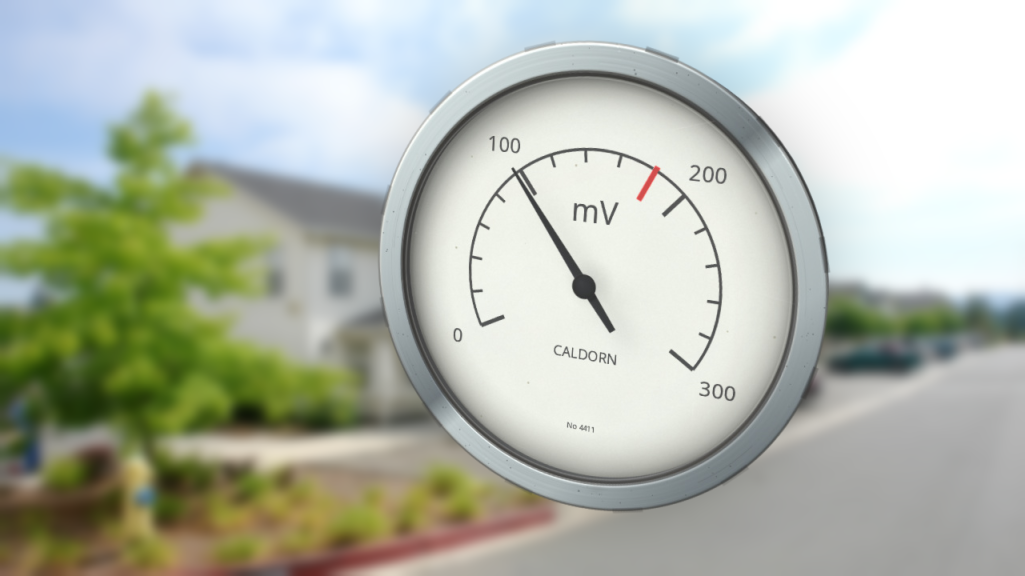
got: 100 mV
